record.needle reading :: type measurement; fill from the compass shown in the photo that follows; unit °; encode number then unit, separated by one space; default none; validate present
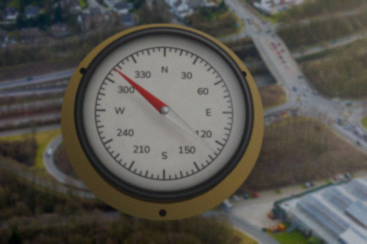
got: 310 °
